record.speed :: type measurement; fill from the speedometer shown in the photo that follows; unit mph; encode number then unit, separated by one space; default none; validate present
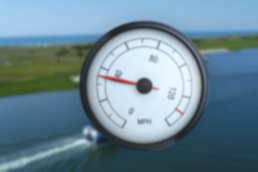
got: 35 mph
